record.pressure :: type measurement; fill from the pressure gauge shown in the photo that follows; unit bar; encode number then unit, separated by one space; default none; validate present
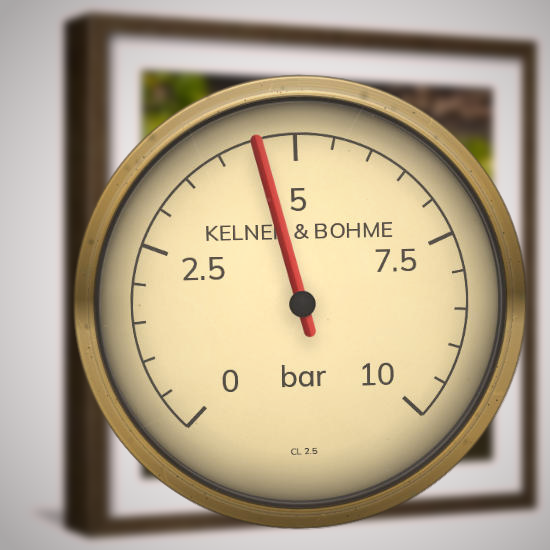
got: 4.5 bar
